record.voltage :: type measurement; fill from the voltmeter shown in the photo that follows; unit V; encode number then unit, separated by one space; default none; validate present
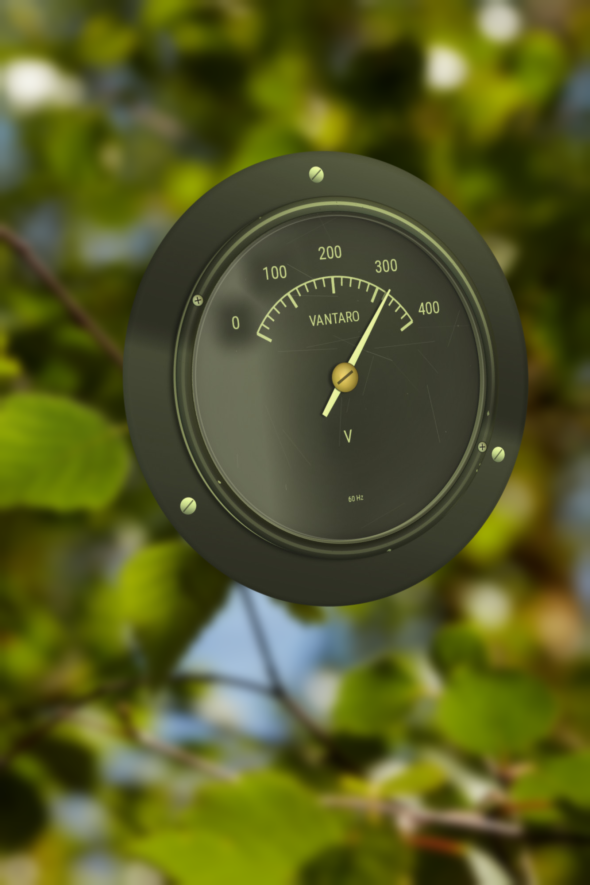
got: 320 V
